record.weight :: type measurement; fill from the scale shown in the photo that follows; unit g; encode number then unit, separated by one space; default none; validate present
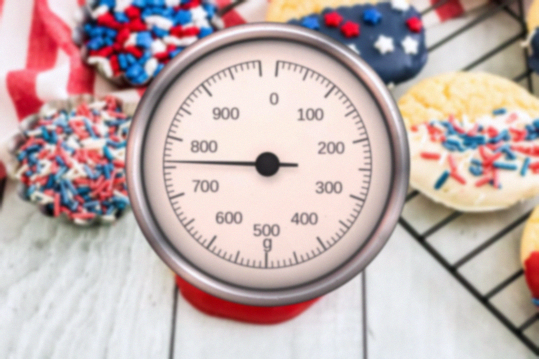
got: 760 g
